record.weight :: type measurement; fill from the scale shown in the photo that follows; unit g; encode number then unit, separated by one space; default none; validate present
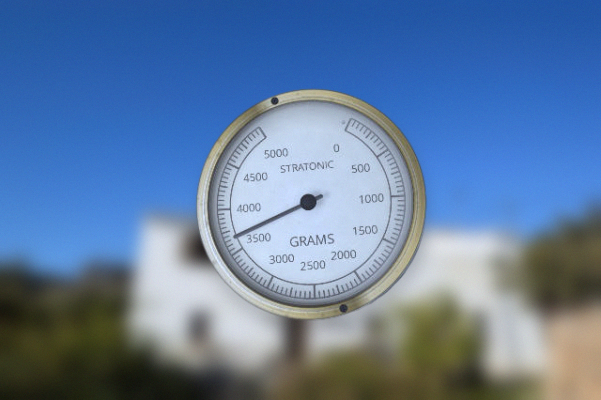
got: 3650 g
